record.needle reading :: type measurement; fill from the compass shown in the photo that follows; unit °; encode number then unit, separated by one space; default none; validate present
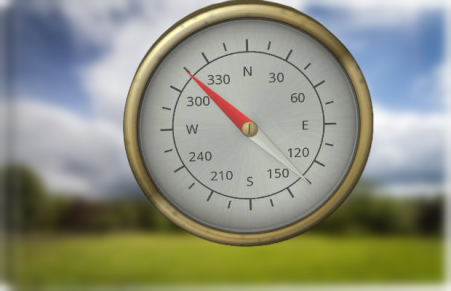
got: 315 °
